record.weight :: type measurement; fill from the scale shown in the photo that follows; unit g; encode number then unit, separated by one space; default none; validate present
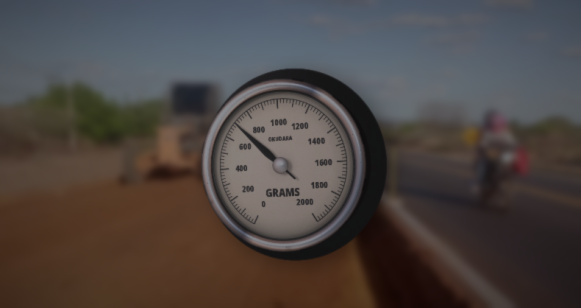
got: 700 g
